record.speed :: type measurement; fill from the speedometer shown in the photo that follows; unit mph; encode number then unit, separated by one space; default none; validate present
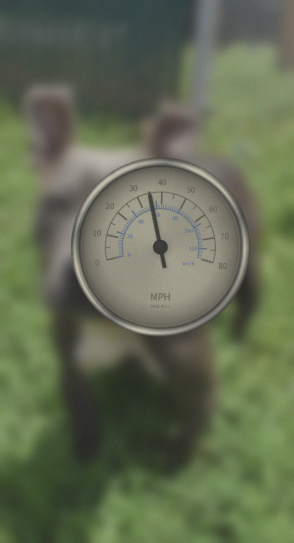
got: 35 mph
